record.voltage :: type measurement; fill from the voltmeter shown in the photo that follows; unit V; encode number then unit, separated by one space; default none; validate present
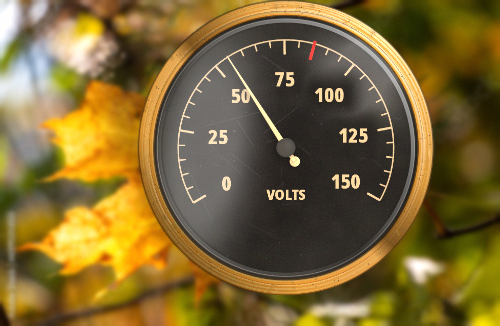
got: 55 V
